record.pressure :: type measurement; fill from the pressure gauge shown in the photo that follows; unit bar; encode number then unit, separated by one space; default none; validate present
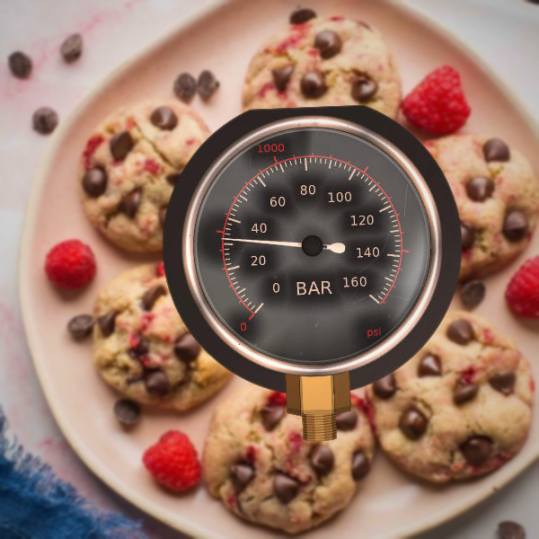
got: 32 bar
